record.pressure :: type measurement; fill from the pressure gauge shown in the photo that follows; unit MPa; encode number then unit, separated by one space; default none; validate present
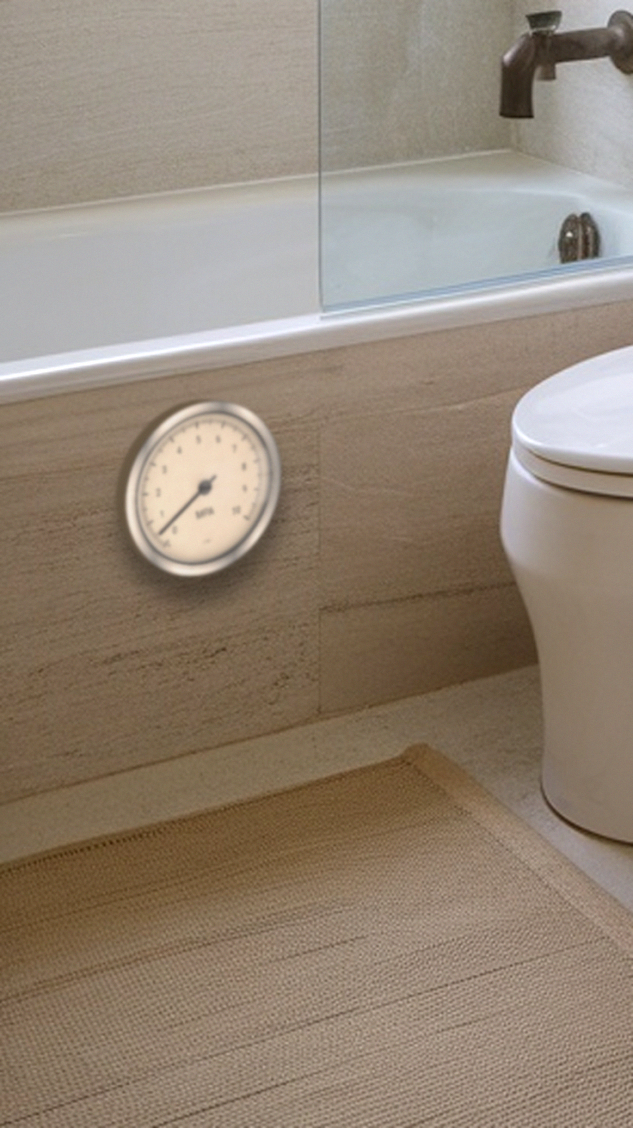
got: 0.5 MPa
